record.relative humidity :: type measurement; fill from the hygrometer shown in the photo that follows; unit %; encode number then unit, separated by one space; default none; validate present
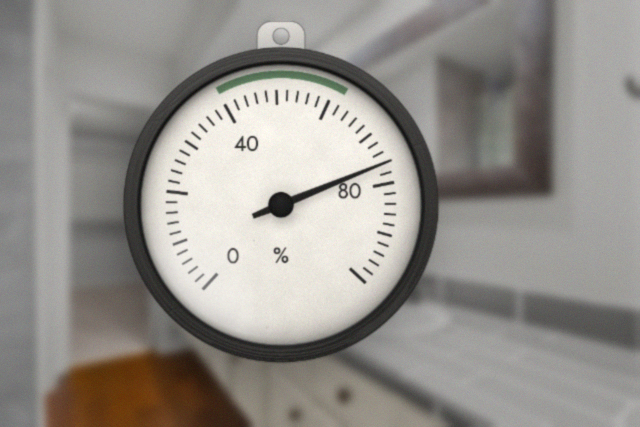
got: 76 %
